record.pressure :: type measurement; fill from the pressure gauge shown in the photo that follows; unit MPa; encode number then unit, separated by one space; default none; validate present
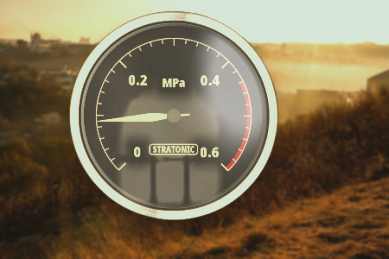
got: 0.09 MPa
